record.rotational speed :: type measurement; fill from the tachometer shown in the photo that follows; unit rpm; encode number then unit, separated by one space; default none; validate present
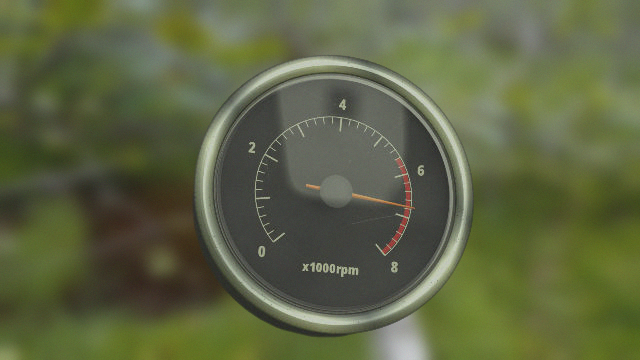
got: 6800 rpm
